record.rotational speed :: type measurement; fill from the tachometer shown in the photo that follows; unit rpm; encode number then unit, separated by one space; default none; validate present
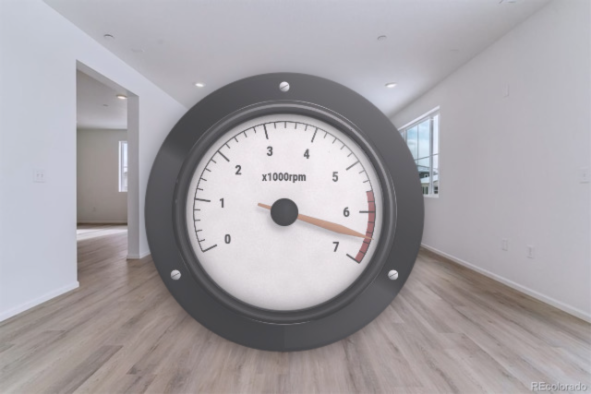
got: 6500 rpm
